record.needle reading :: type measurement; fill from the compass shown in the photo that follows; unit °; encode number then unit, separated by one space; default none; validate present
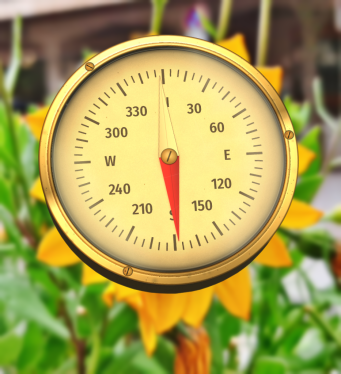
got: 177.5 °
